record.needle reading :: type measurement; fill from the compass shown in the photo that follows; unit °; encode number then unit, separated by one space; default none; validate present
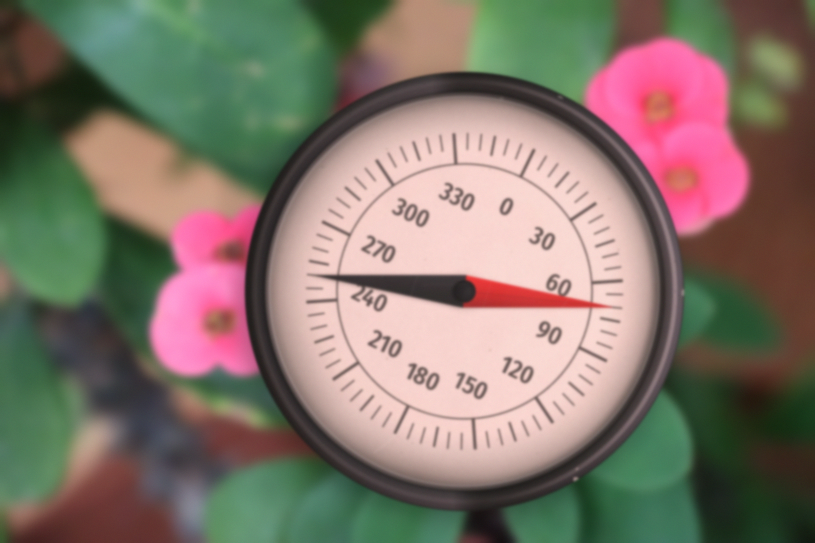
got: 70 °
